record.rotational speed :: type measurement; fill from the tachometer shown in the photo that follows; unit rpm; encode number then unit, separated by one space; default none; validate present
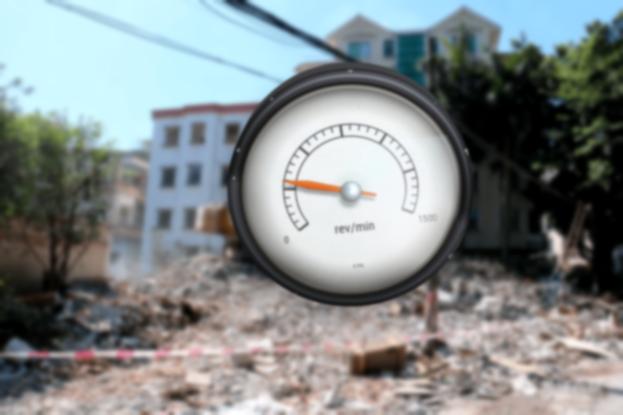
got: 300 rpm
